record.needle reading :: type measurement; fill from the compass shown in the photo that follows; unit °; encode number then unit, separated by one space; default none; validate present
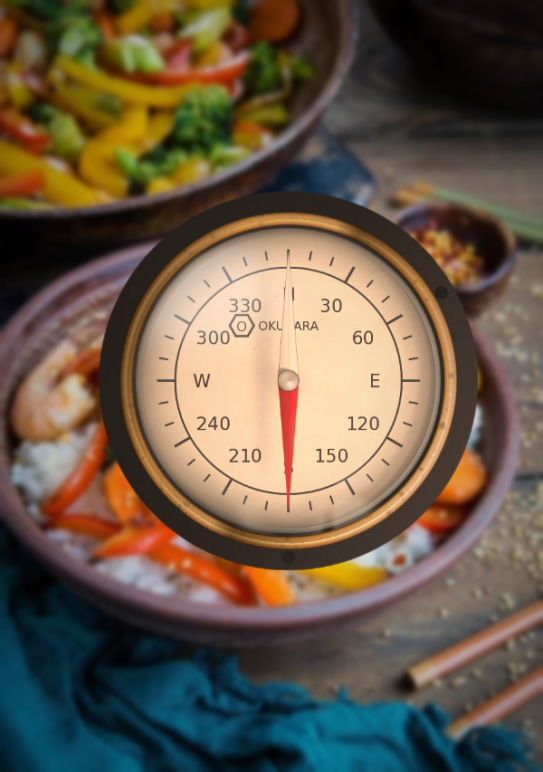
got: 180 °
